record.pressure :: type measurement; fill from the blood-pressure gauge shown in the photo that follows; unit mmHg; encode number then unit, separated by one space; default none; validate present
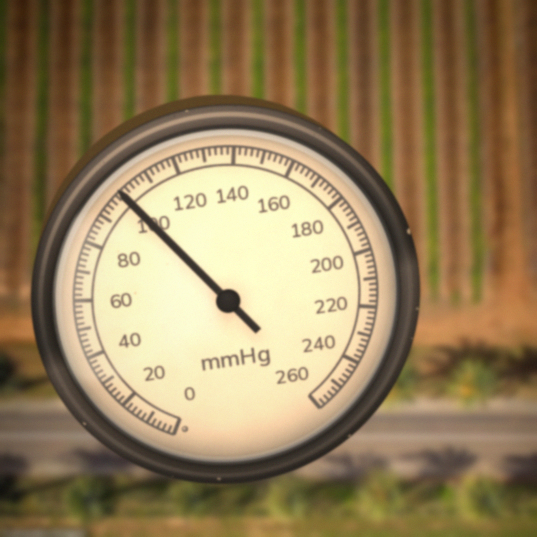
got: 100 mmHg
